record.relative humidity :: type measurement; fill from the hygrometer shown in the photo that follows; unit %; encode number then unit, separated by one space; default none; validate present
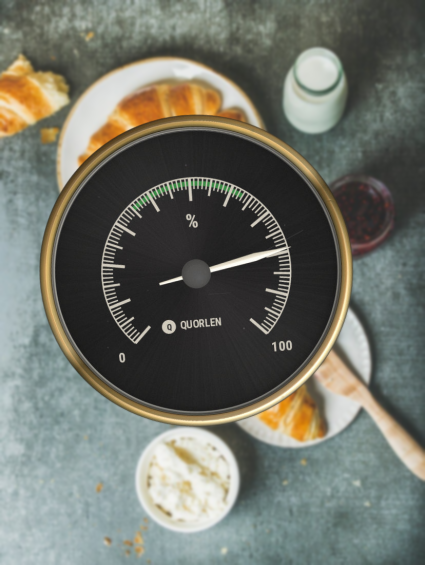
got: 79 %
